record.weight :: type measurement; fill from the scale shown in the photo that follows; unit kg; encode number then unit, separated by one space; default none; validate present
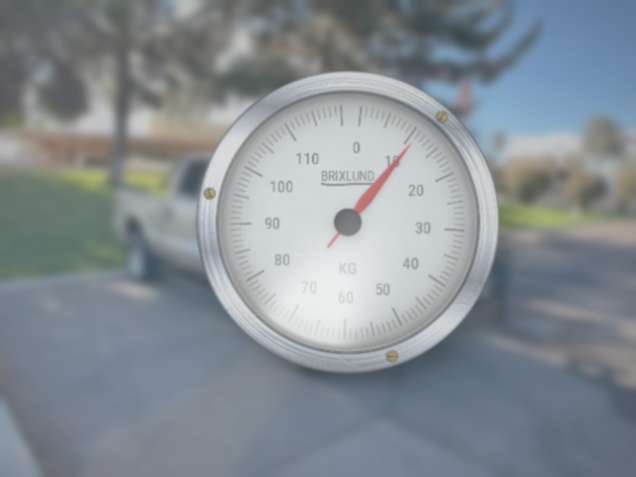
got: 11 kg
